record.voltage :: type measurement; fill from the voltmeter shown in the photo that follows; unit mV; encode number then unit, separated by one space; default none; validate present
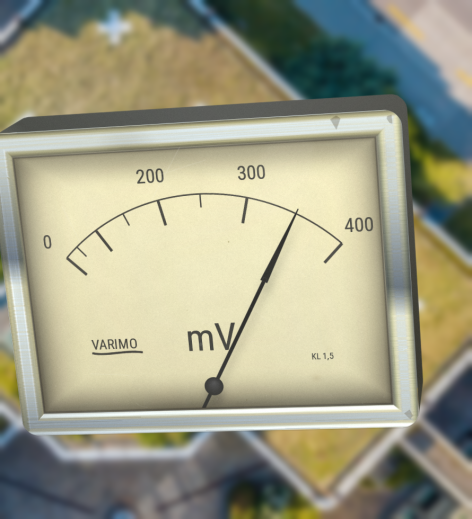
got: 350 mV
